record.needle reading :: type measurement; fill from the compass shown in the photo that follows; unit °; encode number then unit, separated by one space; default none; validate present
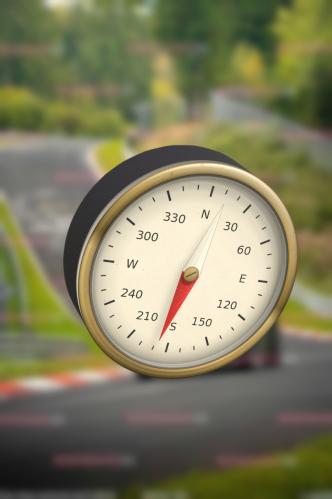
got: 190 °
